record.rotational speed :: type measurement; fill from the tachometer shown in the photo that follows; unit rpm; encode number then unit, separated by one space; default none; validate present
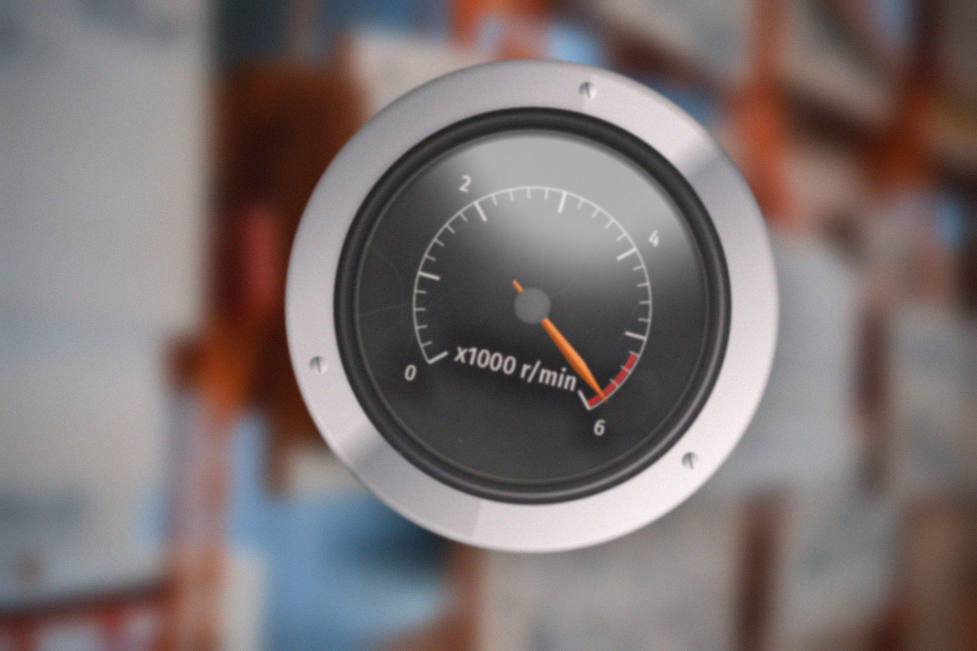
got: 5800 rpm
